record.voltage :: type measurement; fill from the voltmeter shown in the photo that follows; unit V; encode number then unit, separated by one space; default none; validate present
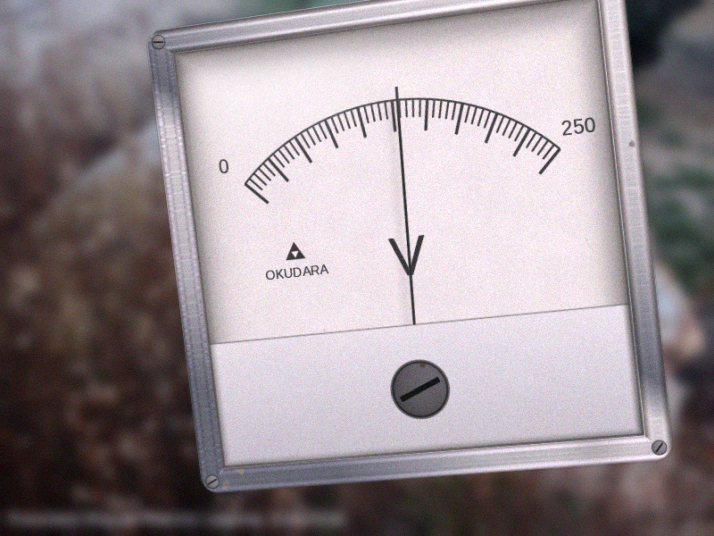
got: 130 V
